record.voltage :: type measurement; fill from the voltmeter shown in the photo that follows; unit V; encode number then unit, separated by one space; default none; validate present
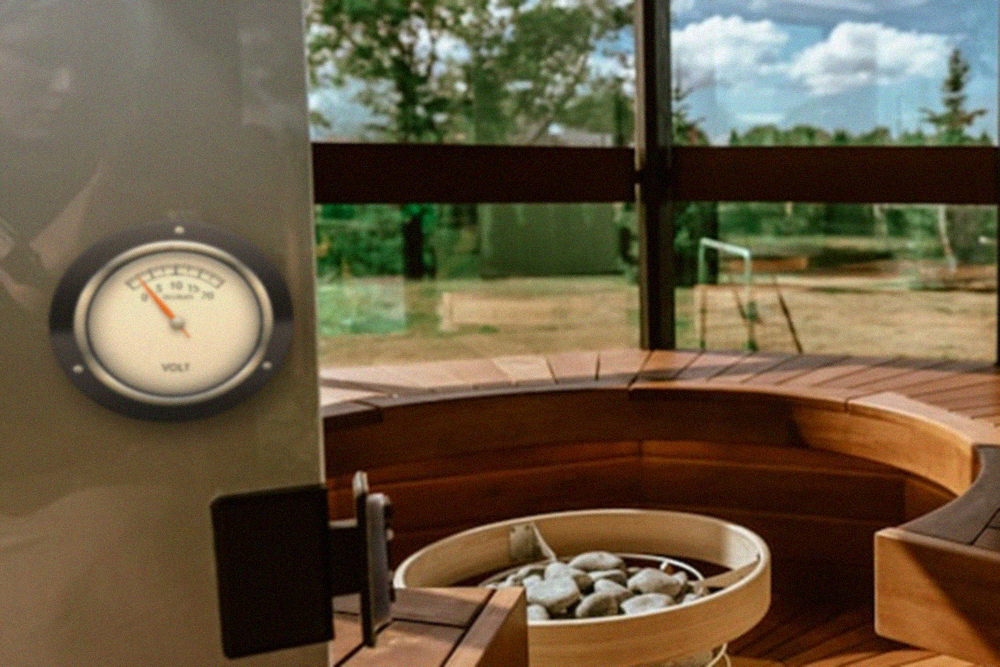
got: 2.5 V
